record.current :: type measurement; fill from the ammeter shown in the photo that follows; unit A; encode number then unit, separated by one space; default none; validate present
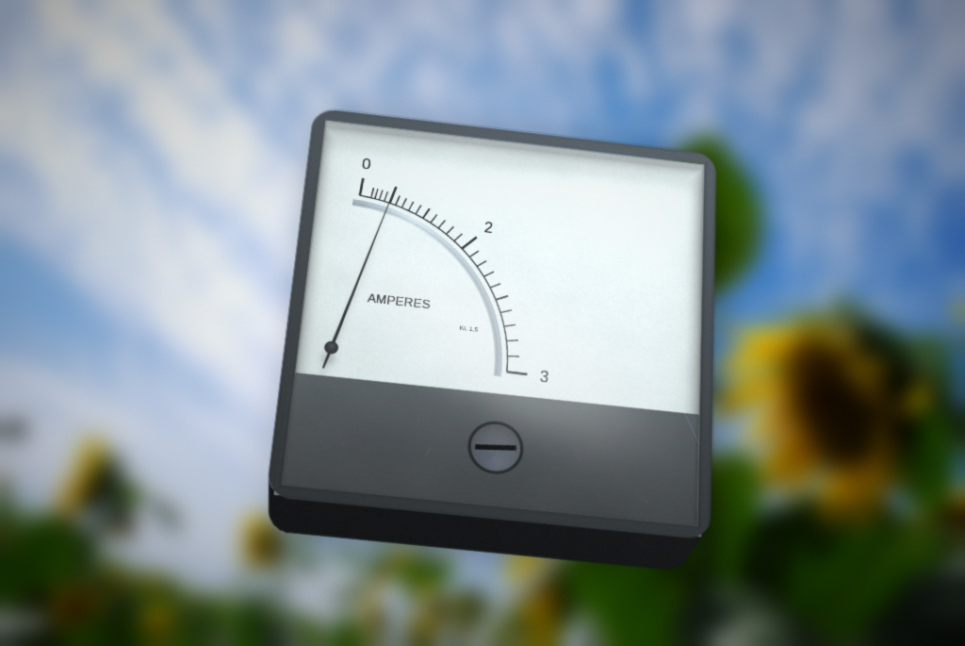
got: 1 A
